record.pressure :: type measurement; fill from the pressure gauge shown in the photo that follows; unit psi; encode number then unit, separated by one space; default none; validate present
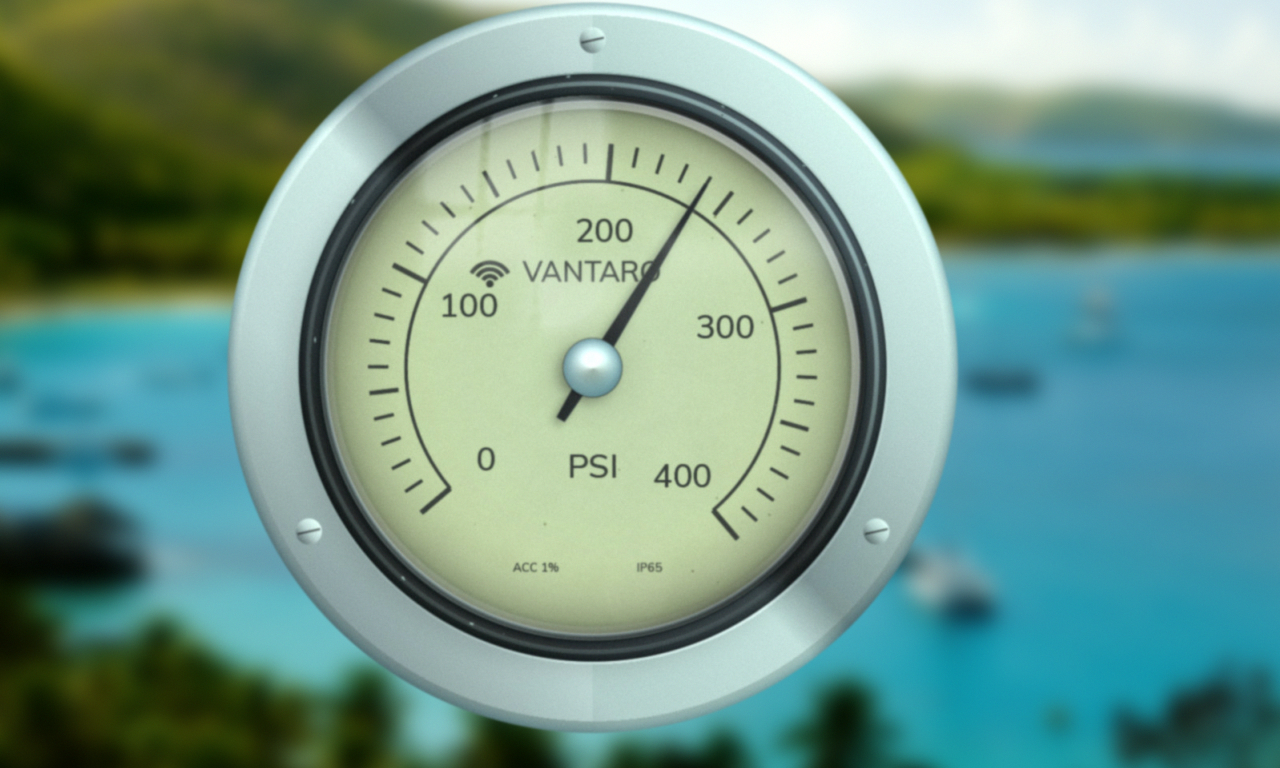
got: 240 psi
